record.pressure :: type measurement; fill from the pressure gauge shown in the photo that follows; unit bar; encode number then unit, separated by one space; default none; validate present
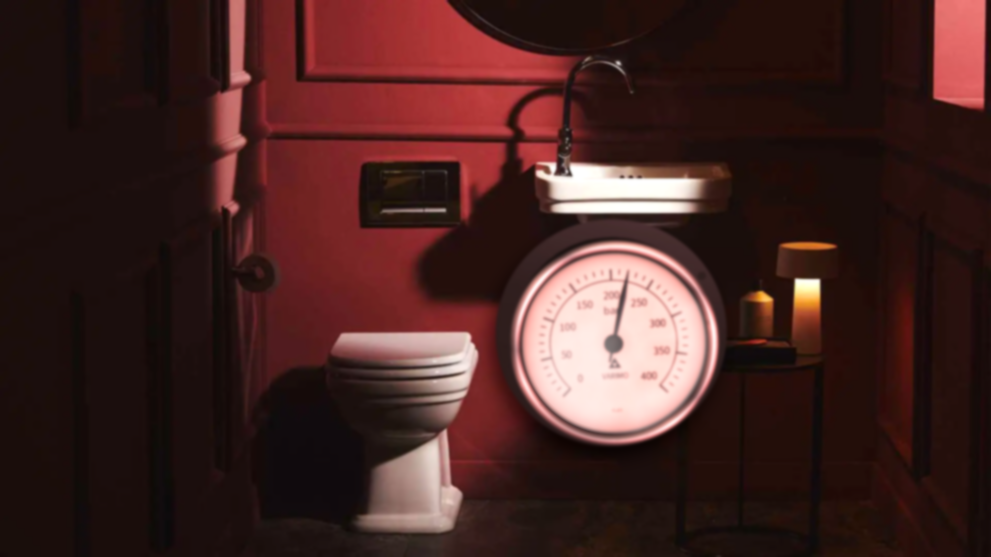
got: 220 bar
